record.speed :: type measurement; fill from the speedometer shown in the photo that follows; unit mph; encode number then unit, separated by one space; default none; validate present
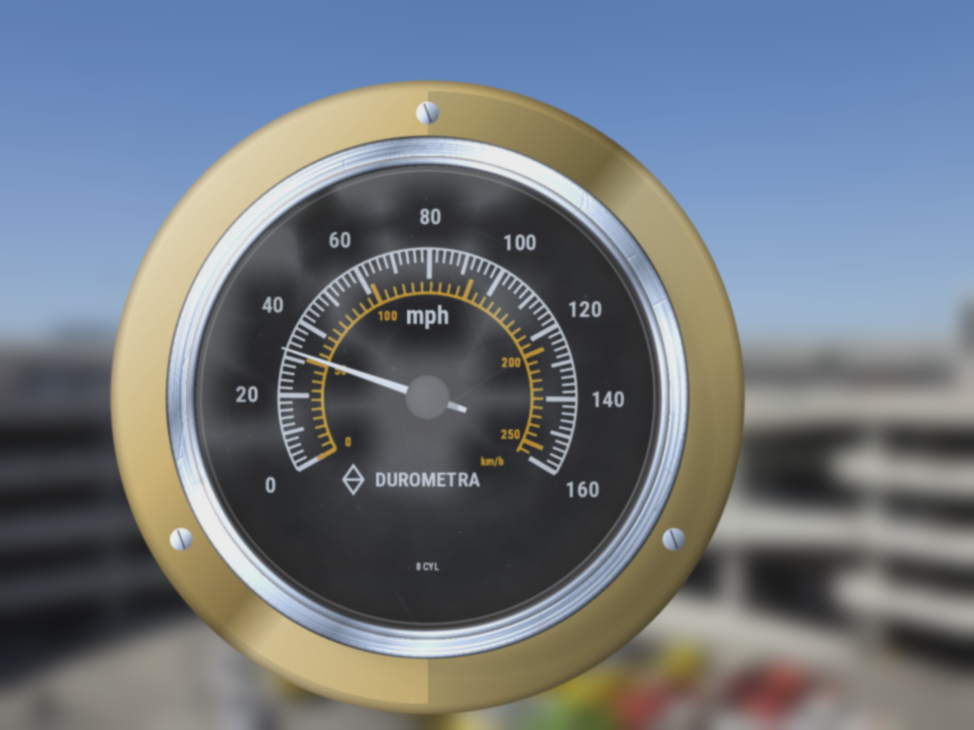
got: 32 mph
